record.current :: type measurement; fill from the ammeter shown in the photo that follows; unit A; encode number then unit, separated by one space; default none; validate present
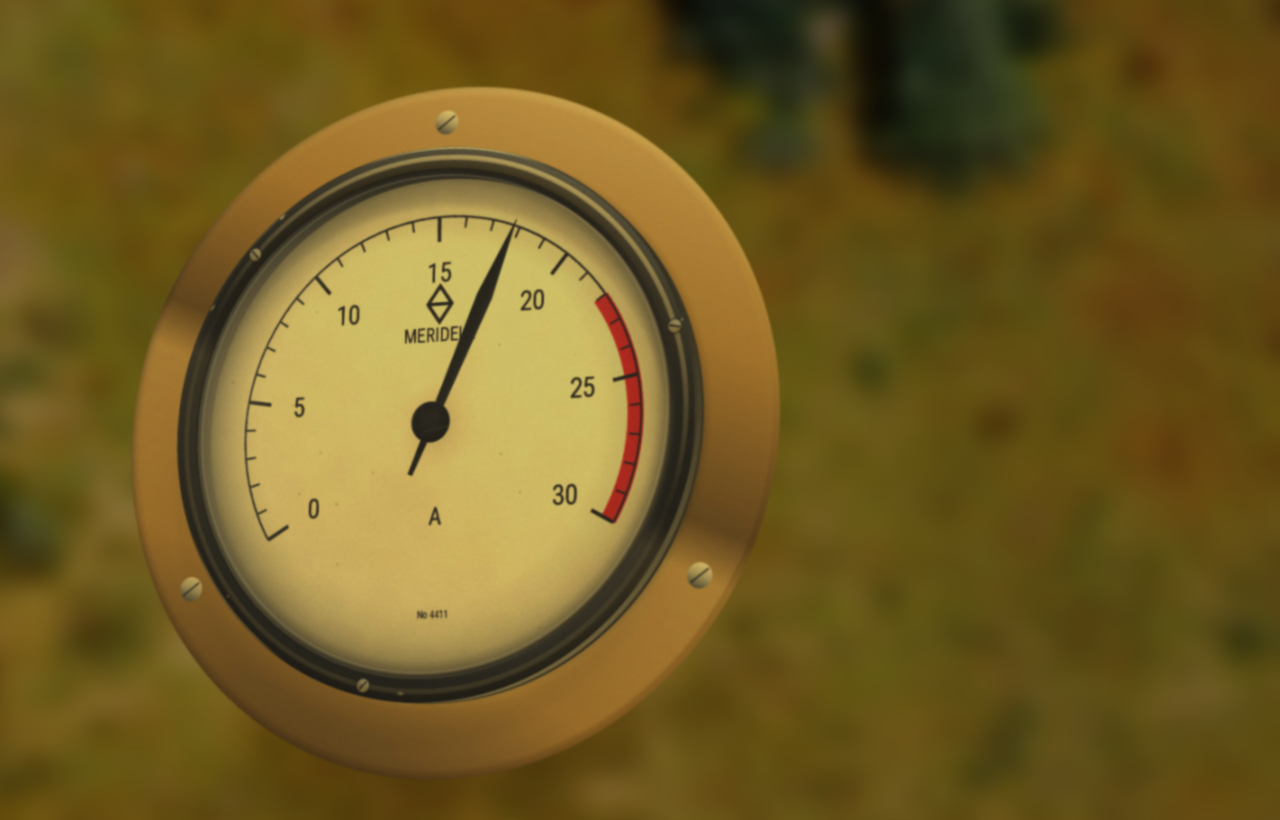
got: 18 A
